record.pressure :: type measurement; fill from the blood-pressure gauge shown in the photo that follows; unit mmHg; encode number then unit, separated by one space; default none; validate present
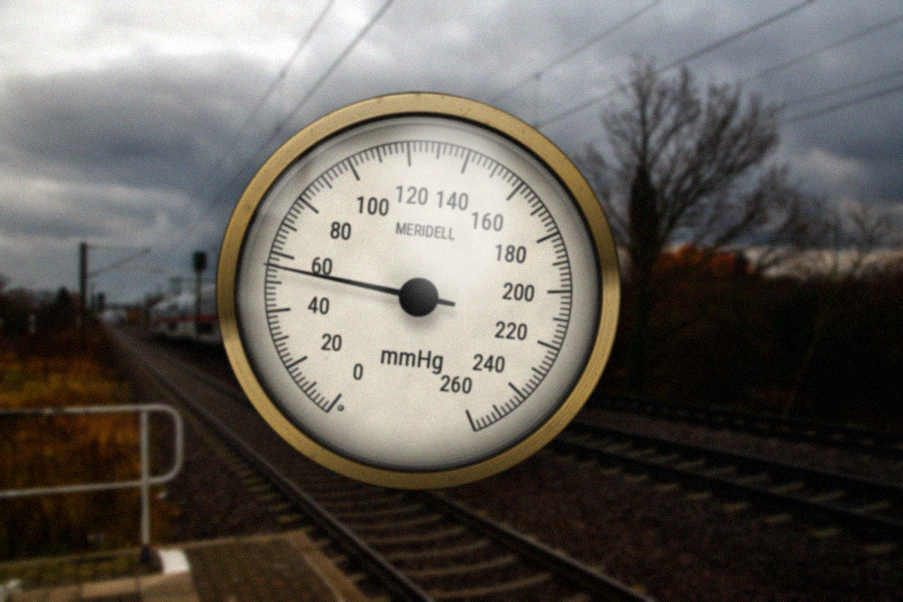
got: 56 mmHg
